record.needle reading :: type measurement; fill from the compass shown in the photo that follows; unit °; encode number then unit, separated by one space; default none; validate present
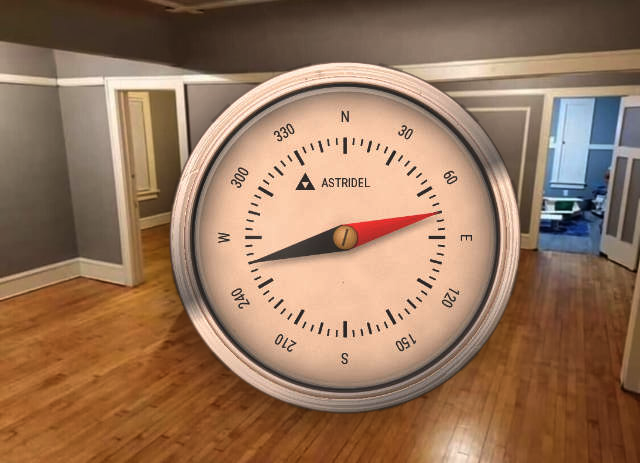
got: 75 °
